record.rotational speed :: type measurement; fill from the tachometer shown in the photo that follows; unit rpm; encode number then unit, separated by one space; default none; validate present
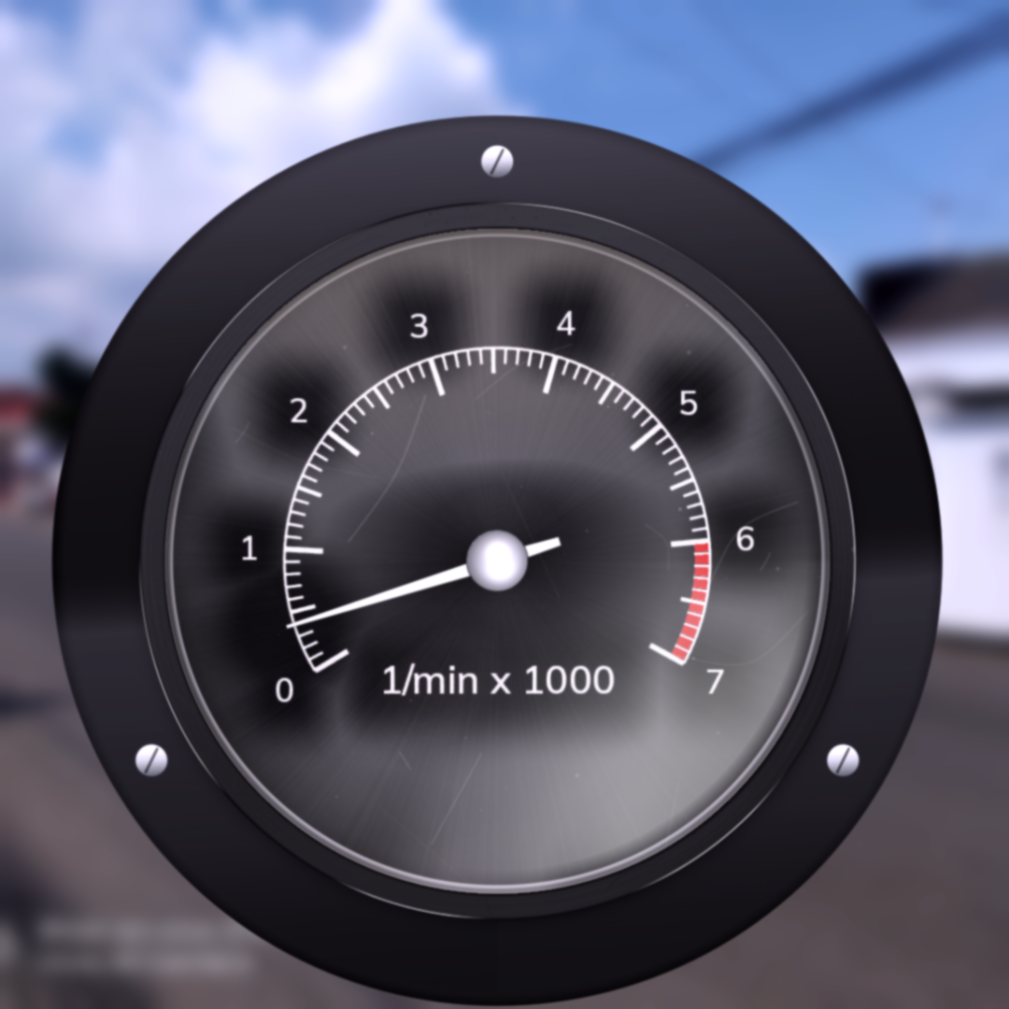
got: 400 rpm
